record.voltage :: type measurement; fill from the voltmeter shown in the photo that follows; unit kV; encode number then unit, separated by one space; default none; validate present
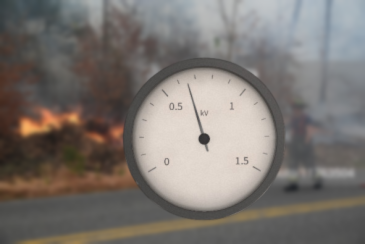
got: 0.65 kV
